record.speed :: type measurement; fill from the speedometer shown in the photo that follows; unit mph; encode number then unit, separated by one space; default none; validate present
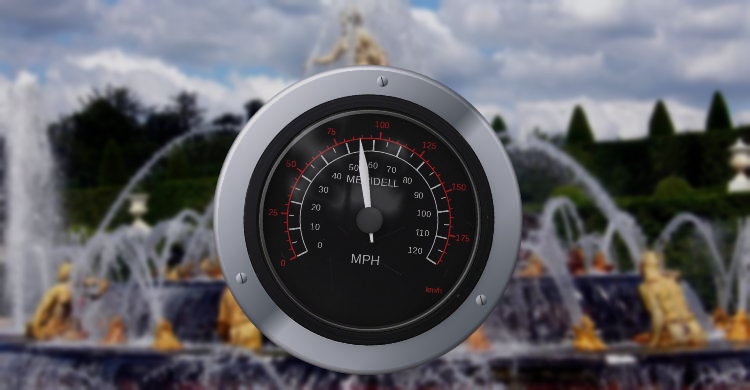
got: 55 mph
